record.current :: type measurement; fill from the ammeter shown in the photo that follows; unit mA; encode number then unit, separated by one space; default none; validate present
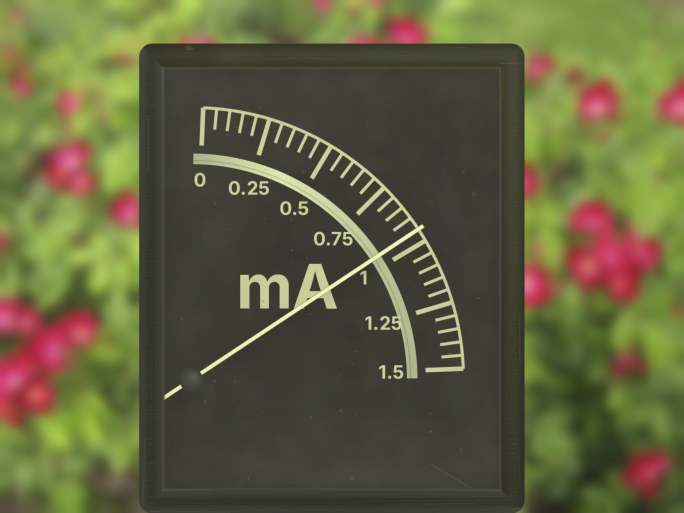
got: 0.95 mA
